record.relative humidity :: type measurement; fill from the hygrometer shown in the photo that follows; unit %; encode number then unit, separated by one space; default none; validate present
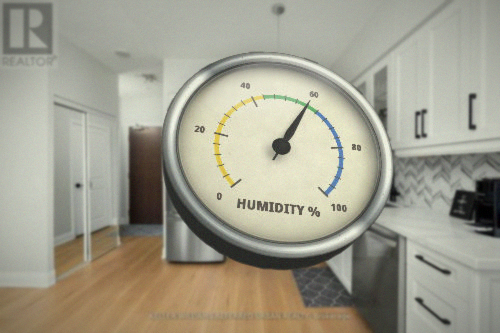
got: 60 %
